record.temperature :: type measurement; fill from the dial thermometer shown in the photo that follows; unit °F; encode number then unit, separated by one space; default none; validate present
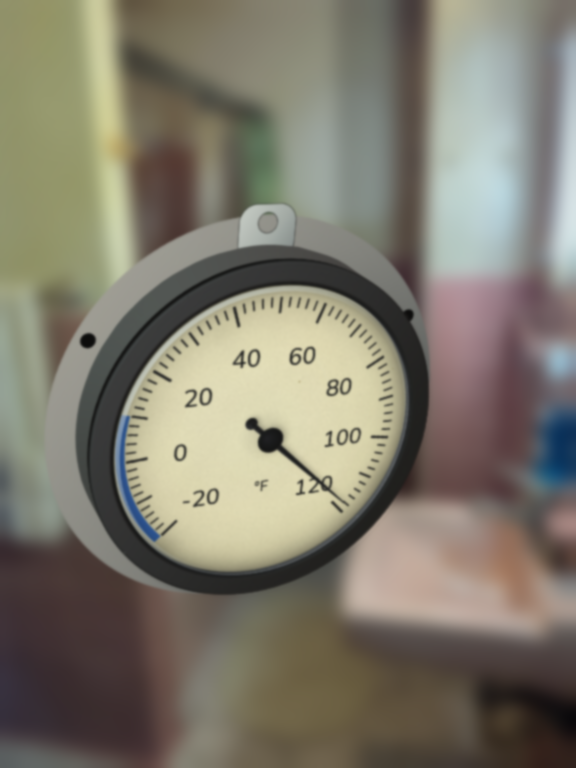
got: 118 °F
